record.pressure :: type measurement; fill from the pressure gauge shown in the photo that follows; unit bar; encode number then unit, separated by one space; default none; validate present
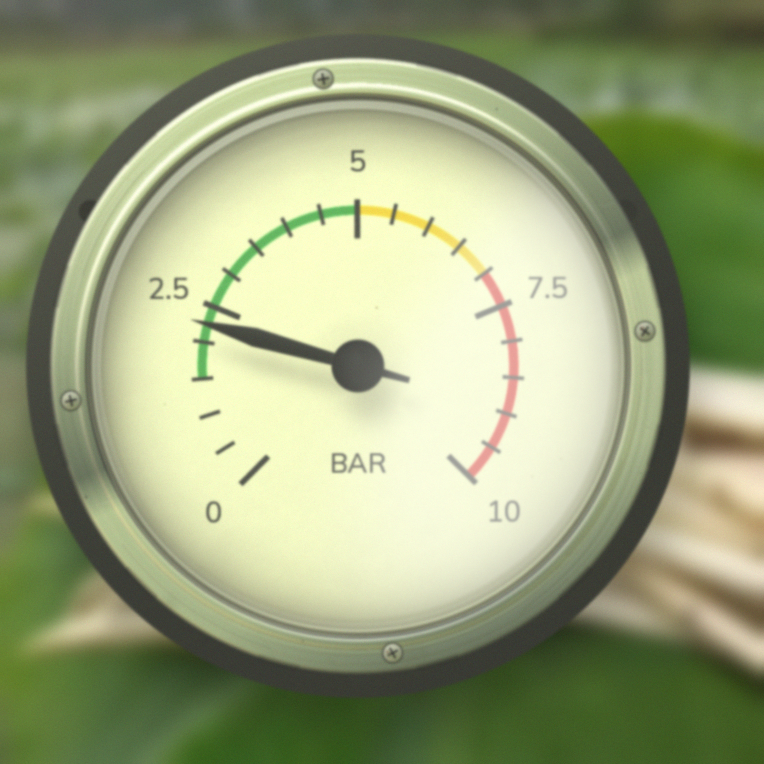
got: 2.25 bar
